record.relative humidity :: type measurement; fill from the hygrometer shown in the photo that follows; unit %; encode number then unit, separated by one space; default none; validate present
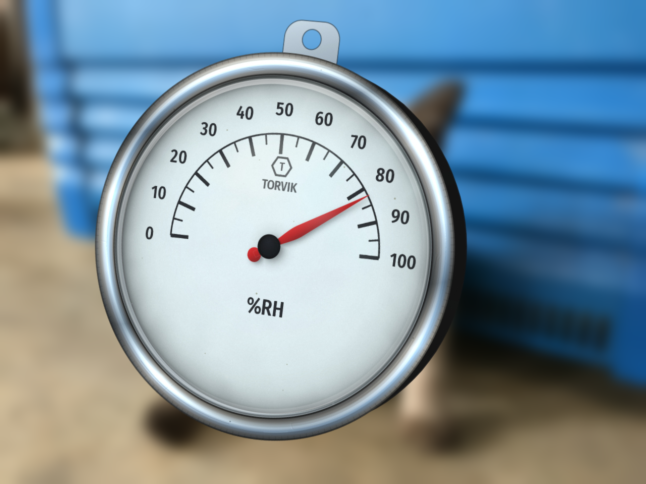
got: 82.5 %
